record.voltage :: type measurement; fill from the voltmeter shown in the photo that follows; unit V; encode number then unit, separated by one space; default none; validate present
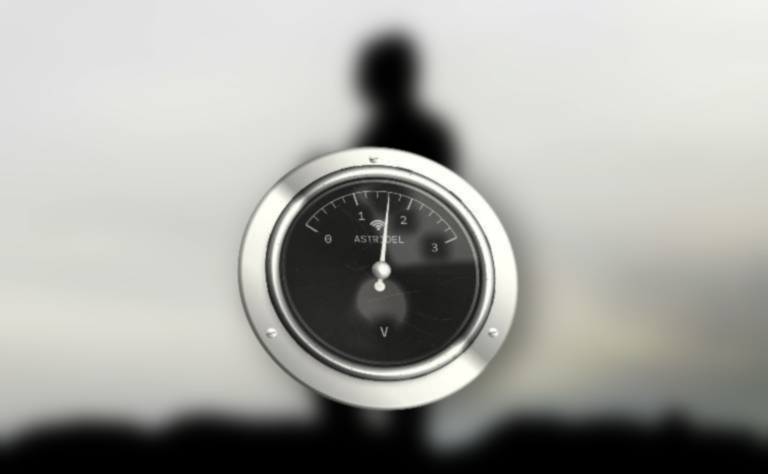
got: 1.6 V
